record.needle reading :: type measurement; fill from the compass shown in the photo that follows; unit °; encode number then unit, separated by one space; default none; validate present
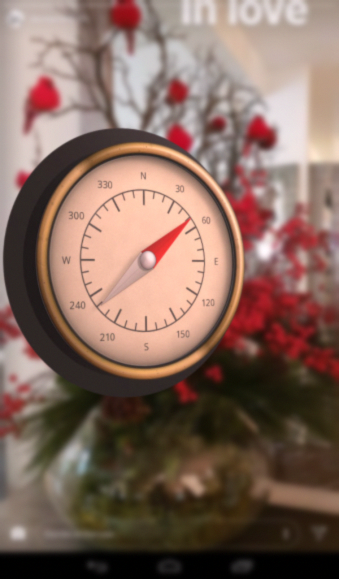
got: 50 °
